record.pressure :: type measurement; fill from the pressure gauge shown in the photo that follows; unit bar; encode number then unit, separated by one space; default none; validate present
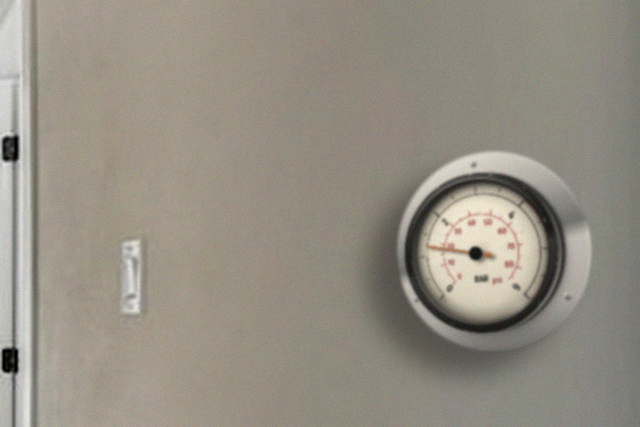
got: 1.25 bar
